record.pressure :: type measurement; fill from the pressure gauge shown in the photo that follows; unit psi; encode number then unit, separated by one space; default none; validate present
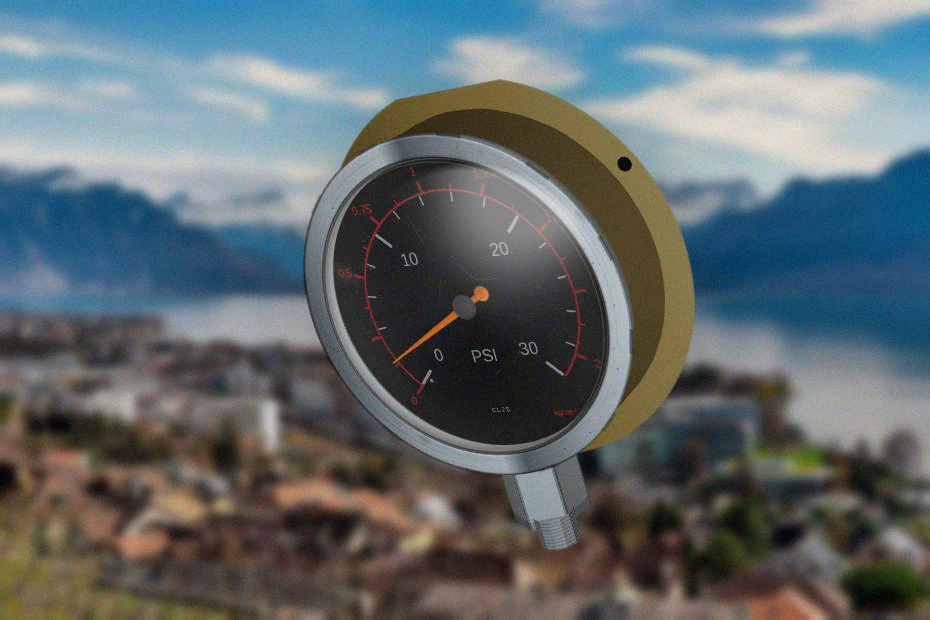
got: 2 psi
